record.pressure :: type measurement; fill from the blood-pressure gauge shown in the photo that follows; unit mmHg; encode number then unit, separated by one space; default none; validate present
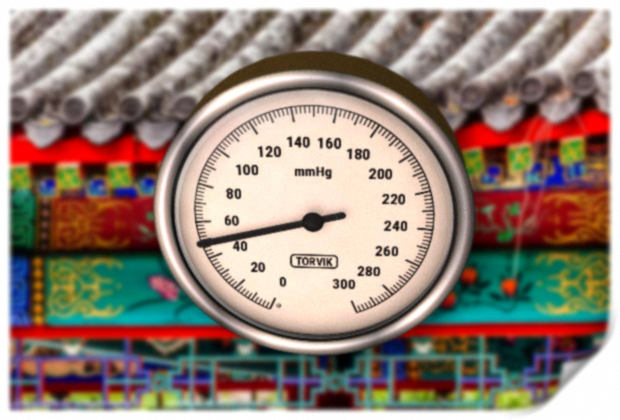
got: 50 mmHg
